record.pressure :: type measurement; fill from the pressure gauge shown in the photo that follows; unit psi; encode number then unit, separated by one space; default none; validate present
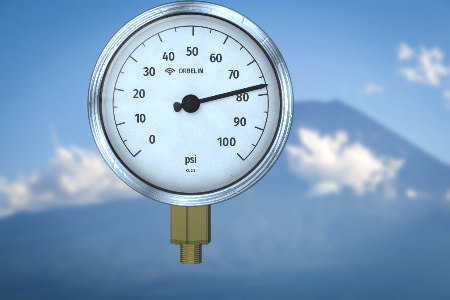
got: 77.5 psi
